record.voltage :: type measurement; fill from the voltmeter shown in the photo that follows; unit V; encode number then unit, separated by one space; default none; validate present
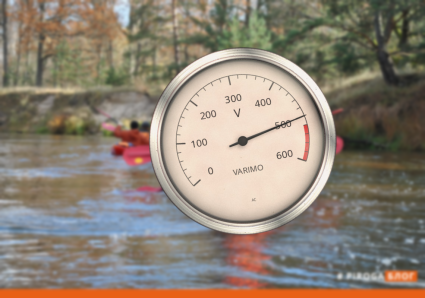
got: 500 V
